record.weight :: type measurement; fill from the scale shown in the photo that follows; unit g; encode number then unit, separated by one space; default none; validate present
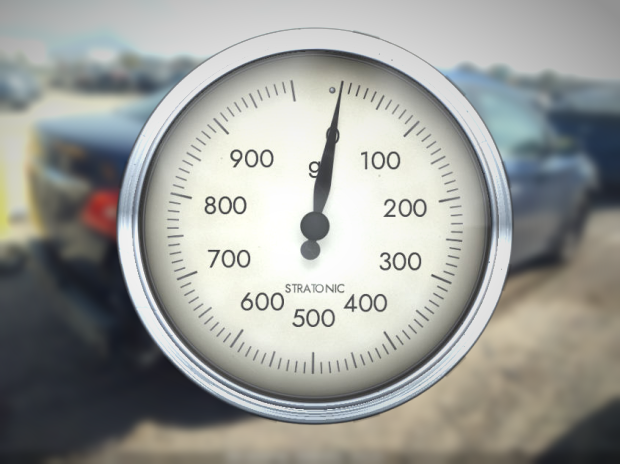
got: 0 g
